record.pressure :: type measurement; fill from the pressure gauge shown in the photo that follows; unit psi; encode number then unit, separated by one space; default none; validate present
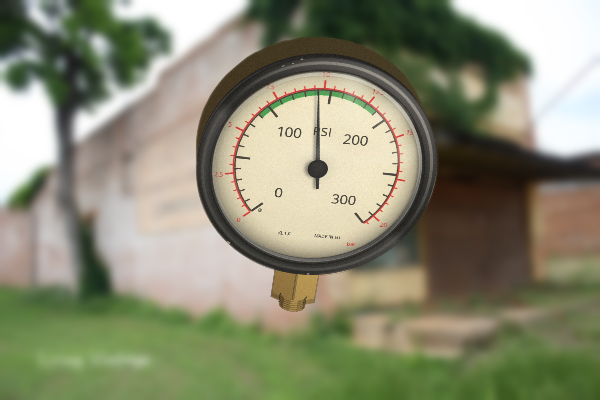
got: 140 psi
